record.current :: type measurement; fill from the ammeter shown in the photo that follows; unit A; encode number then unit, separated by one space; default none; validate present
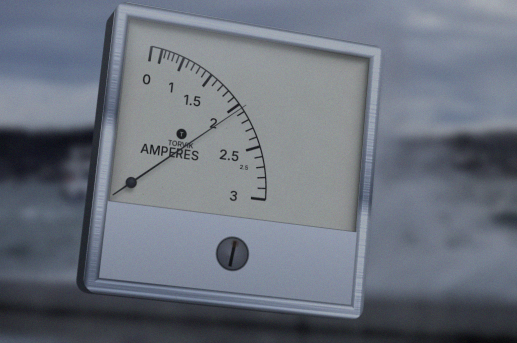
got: 2.05 A
